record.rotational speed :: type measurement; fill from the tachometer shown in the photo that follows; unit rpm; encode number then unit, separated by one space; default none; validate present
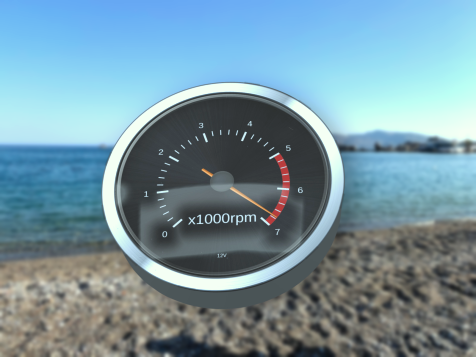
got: 6800 rpm
